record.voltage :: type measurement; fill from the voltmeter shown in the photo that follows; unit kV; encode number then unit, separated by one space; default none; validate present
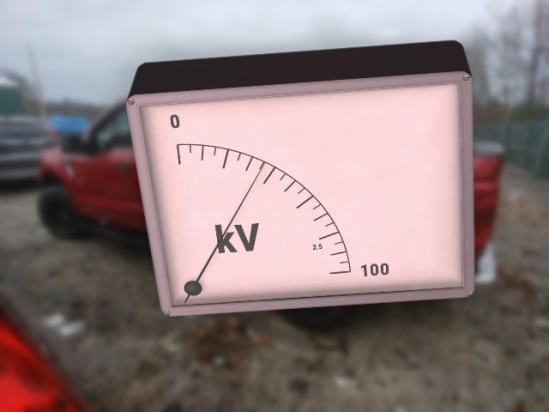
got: 35 kV
